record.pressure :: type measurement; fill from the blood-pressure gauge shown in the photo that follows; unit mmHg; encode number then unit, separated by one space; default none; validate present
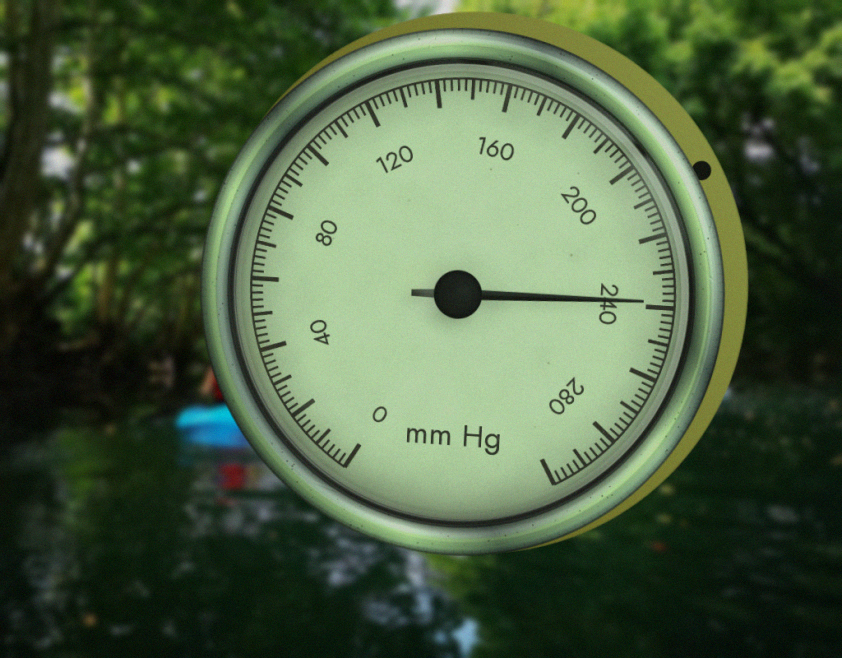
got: 238 mmHg
